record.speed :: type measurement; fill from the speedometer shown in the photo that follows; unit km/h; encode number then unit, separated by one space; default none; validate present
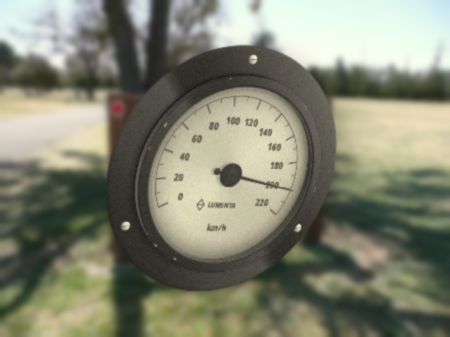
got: 200 km/h
